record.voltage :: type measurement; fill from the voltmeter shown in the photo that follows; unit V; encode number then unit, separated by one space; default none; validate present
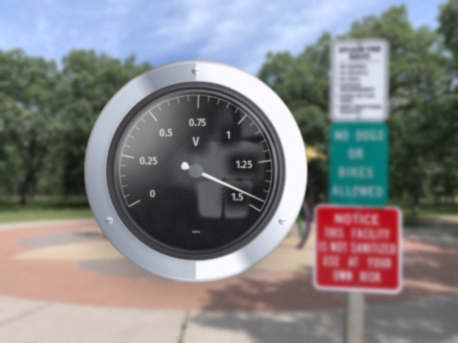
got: 1.45 V
